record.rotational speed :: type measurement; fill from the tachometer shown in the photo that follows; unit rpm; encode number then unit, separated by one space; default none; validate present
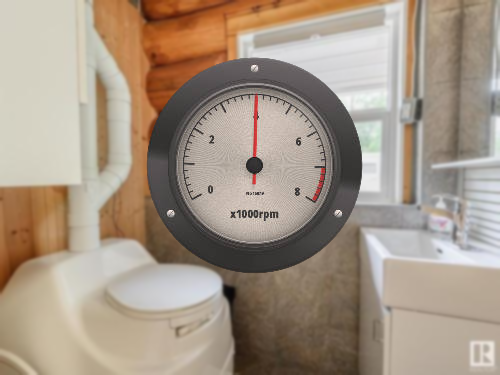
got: 4000 rpm
